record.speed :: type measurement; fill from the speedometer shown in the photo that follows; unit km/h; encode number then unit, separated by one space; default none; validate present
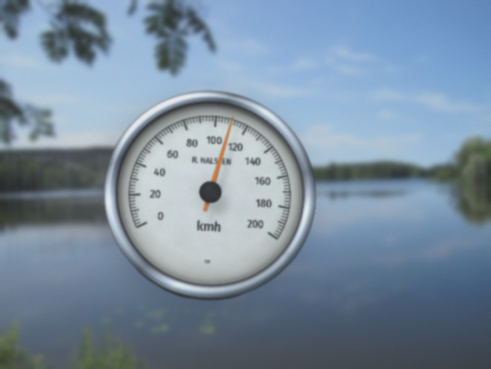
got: 110 km/h
